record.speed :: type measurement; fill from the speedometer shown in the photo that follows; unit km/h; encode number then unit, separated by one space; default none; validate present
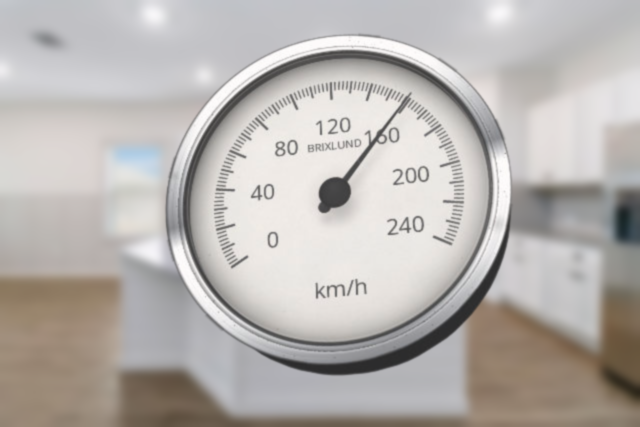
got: 160 km/h
